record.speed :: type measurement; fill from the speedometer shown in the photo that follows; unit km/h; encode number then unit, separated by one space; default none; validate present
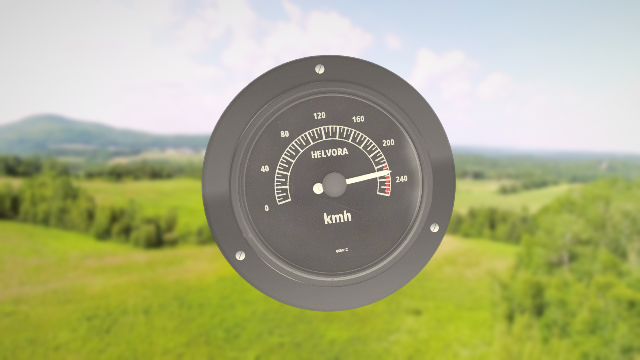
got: 230 km/h
